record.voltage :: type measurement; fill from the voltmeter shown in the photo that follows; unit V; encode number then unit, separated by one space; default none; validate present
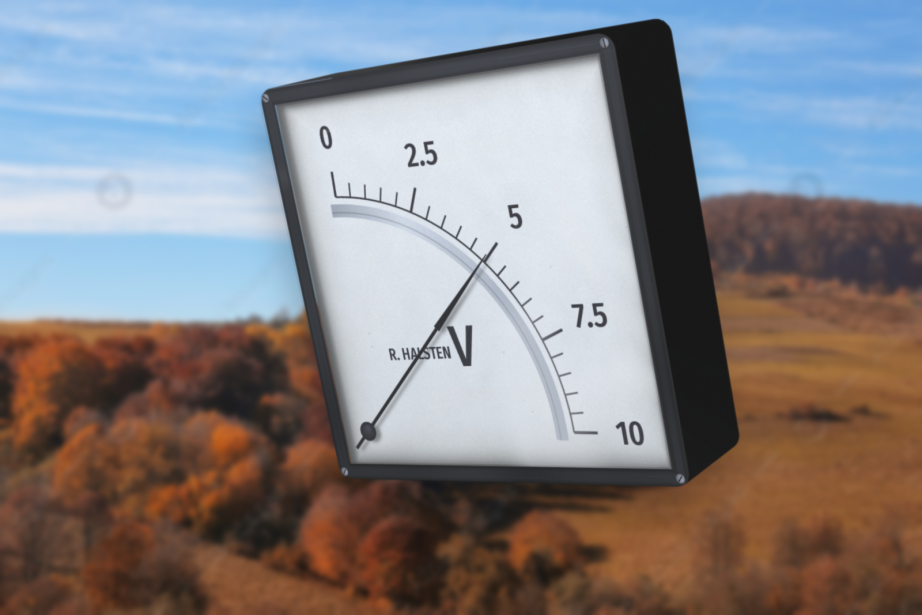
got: 5 V
